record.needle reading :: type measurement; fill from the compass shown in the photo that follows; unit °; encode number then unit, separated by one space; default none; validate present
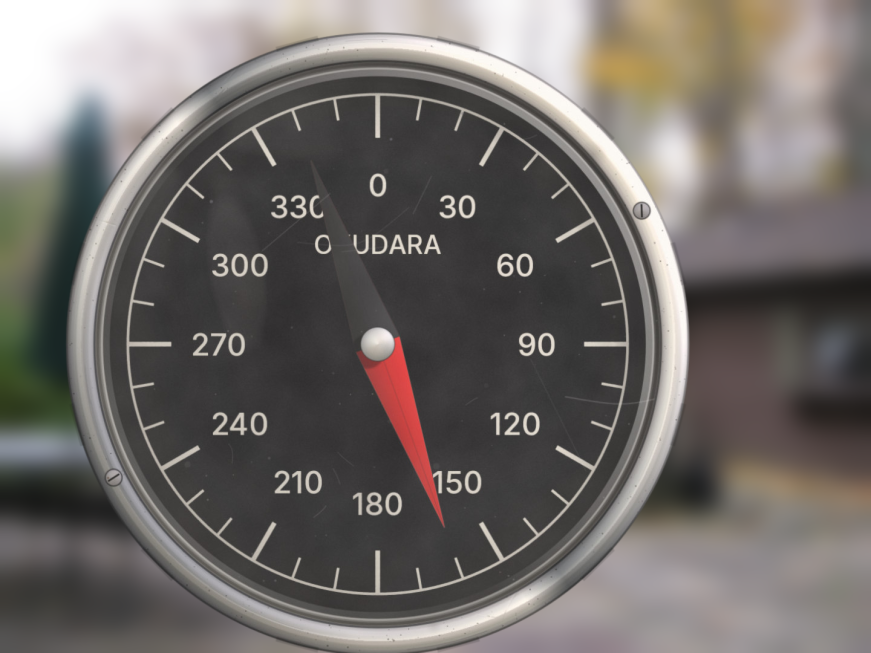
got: 160 °
